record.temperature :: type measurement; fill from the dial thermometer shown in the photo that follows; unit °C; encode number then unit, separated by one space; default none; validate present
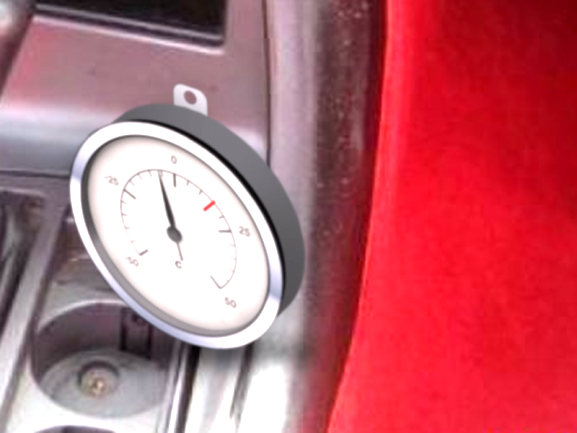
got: -5 °C
